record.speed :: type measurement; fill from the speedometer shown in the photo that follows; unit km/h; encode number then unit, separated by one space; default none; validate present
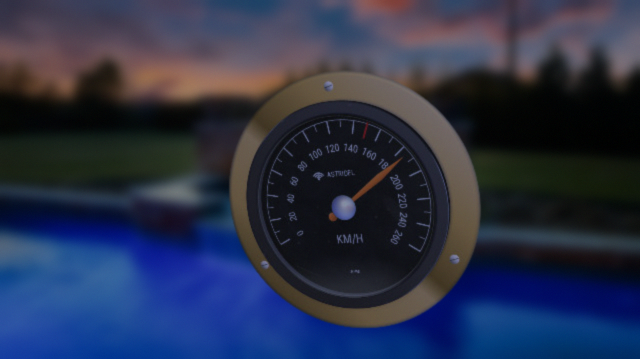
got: 185 km/h
